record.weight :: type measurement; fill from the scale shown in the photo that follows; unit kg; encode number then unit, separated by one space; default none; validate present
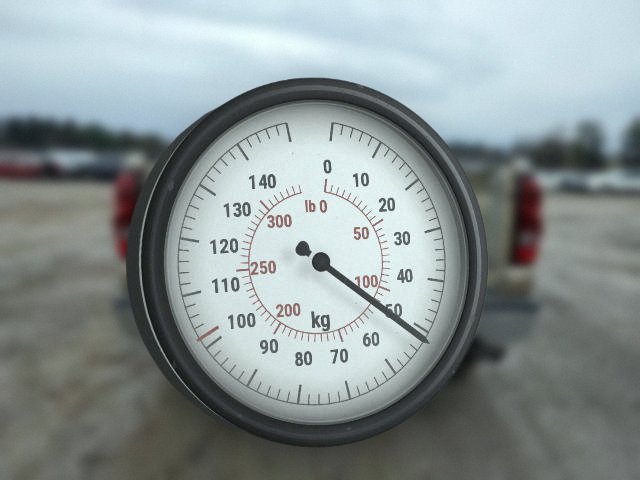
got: 52 kg
